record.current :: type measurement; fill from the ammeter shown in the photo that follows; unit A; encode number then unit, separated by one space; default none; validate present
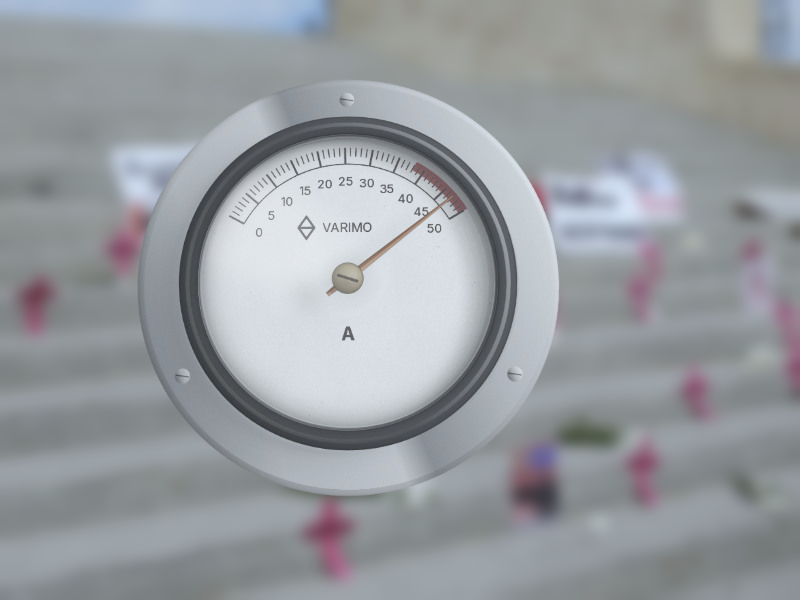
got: 47 A
